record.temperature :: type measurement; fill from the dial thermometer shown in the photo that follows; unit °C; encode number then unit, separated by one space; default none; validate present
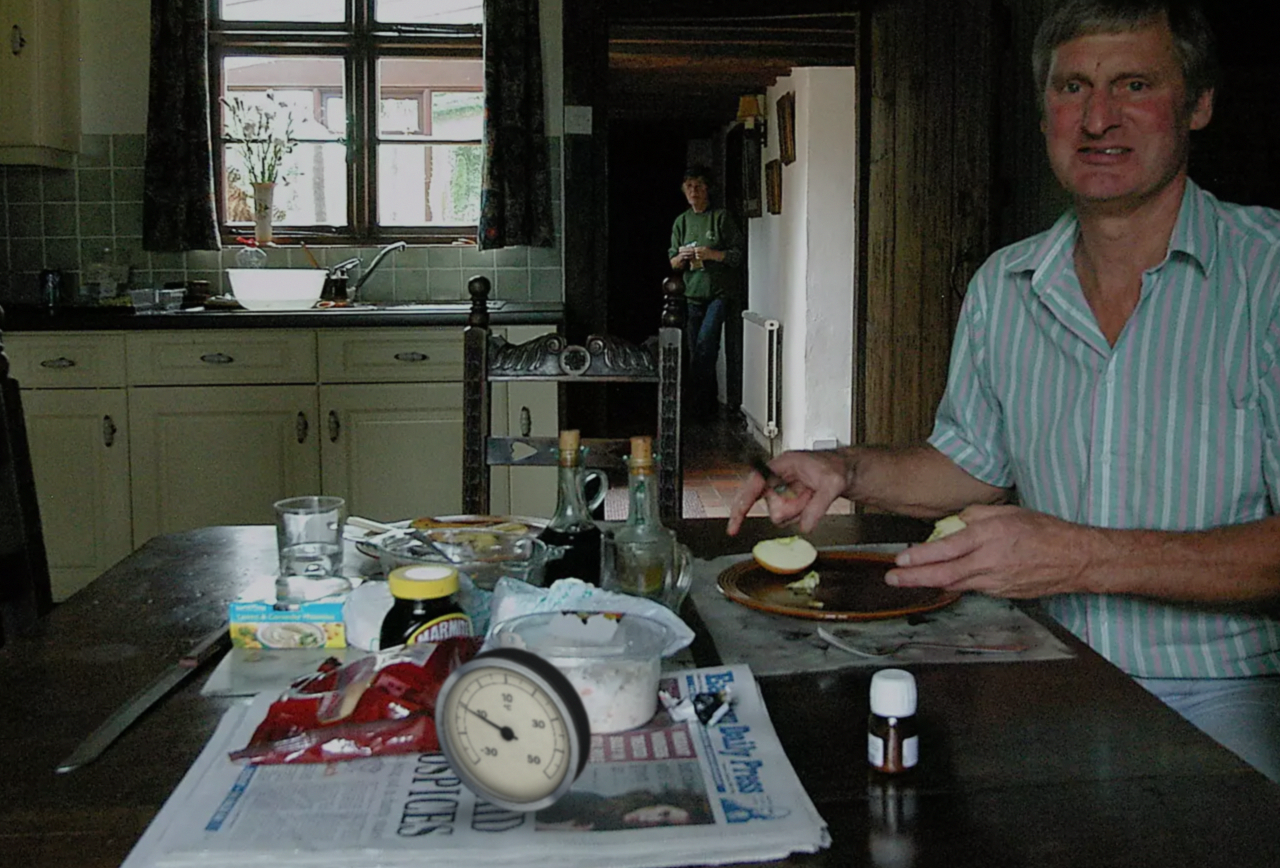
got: -10 °C
